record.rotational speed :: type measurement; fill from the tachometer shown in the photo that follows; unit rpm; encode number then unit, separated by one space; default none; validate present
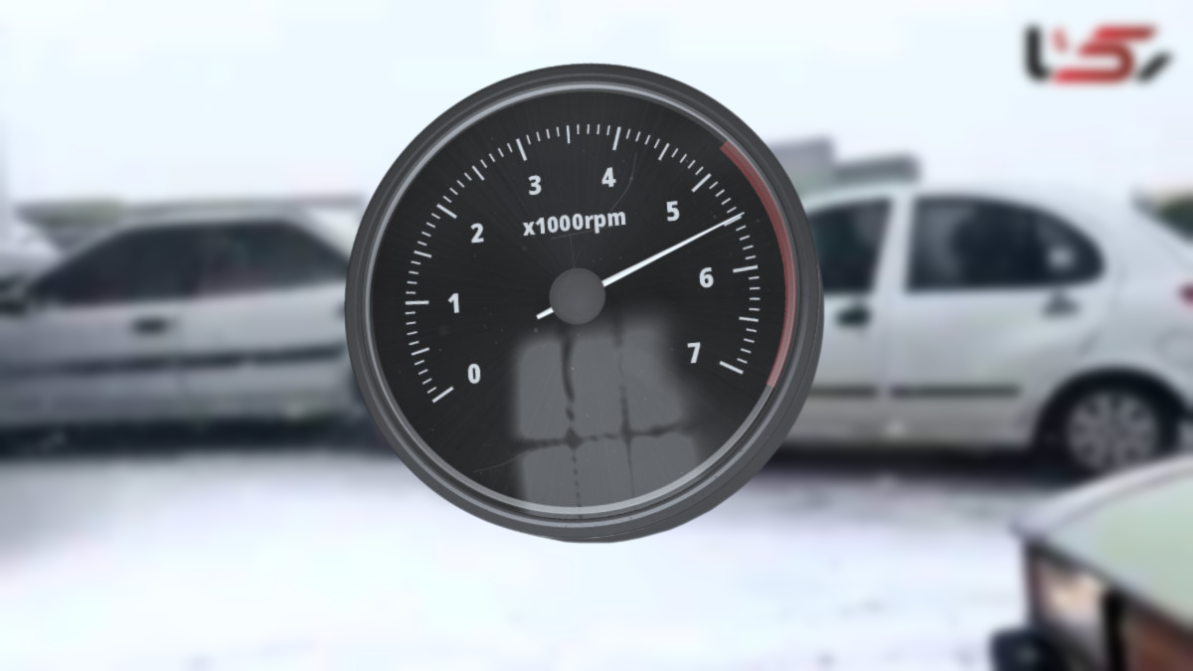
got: 5500 rpm
